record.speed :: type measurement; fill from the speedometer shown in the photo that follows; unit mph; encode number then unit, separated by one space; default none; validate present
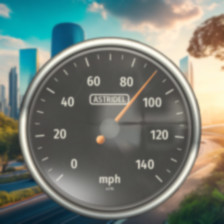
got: 90 mph
